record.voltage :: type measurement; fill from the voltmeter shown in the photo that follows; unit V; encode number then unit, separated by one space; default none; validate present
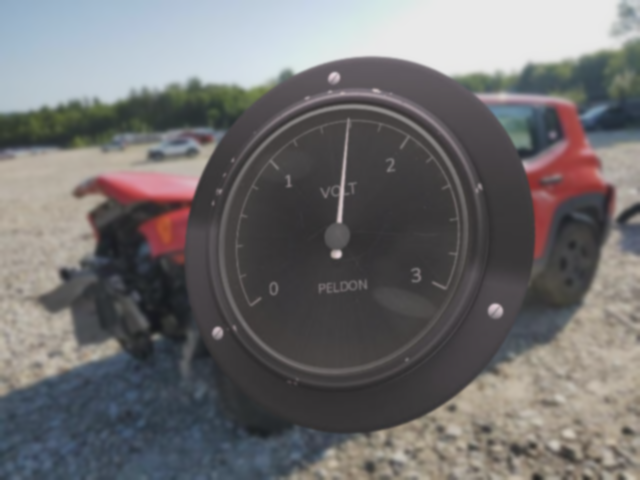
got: 1.6 V
